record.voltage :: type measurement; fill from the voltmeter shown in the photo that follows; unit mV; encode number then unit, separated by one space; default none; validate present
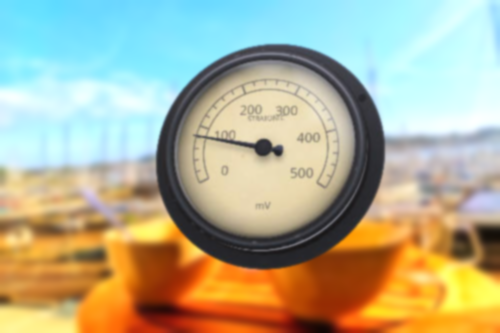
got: 80 mV
